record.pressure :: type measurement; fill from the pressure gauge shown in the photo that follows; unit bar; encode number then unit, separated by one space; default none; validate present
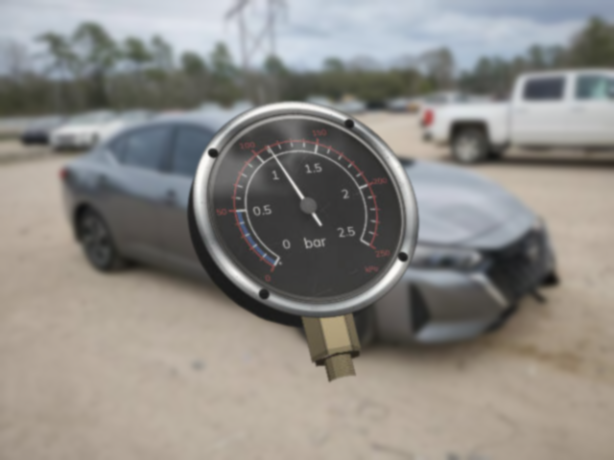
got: 1.1 bar
